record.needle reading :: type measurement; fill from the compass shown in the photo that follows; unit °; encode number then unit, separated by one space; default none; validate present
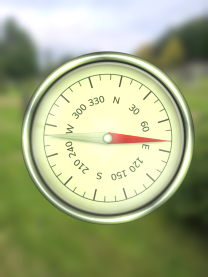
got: 80 °
